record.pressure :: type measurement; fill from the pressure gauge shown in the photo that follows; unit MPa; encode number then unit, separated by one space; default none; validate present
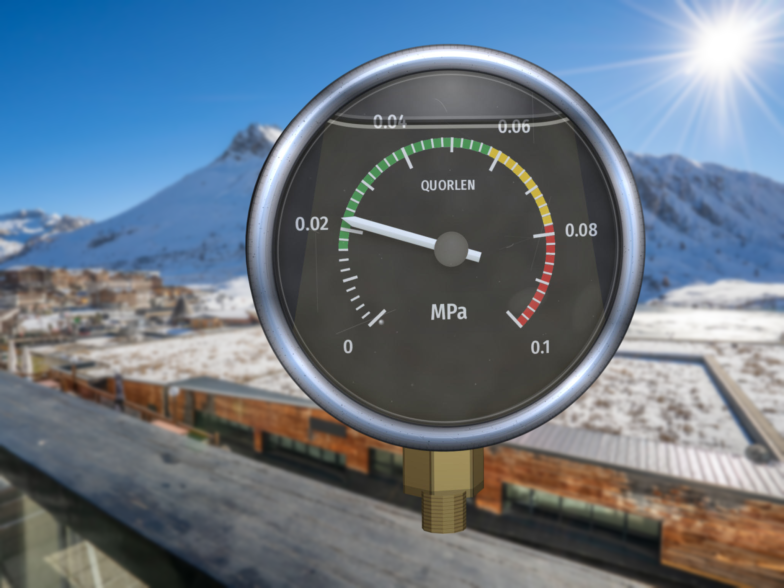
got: 0.022 MPa
